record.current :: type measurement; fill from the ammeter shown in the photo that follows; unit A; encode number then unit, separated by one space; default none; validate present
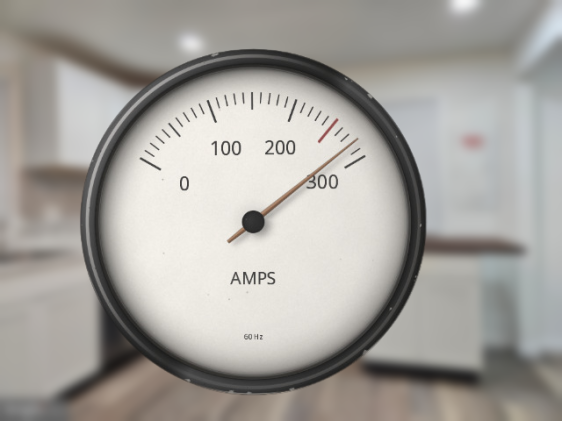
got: 280 A
